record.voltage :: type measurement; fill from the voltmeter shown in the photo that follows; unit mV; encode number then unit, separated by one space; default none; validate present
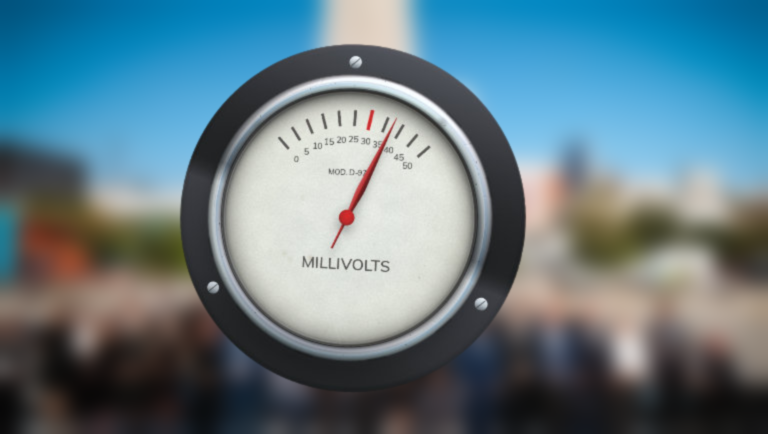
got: 37.5 mV
